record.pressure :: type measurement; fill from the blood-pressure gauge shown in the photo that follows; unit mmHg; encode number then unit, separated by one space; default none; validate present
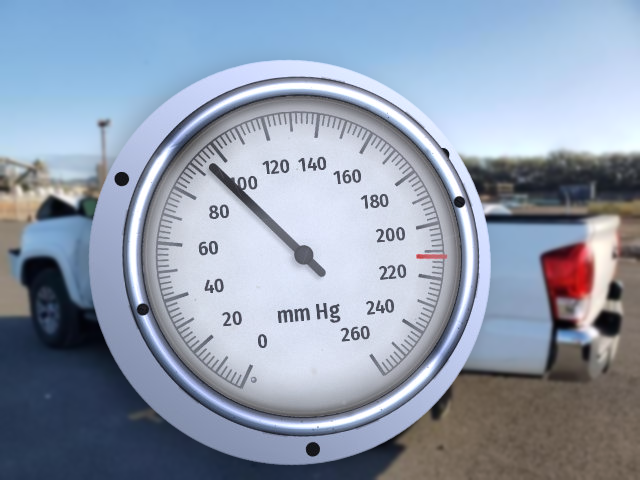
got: 94 mmHg
